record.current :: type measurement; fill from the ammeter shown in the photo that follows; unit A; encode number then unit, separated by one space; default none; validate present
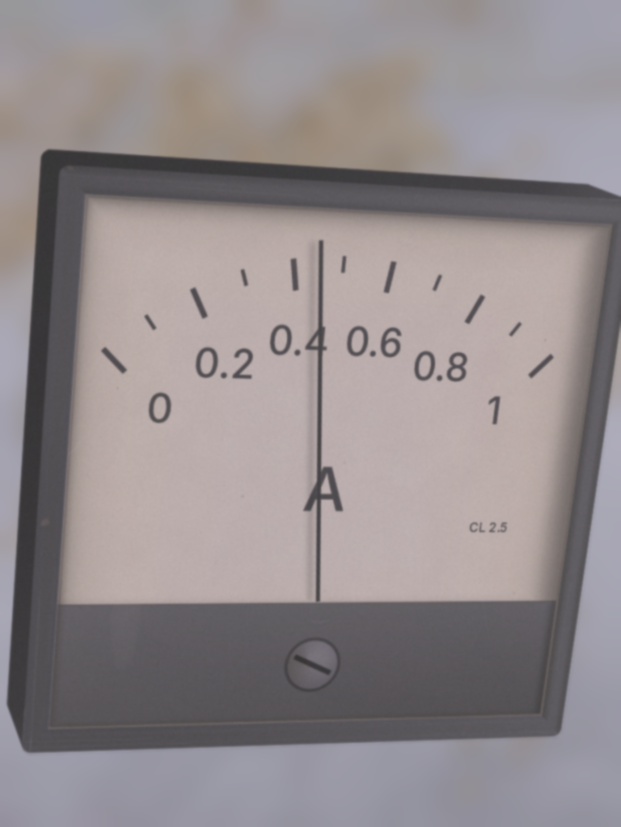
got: 0.45 A
